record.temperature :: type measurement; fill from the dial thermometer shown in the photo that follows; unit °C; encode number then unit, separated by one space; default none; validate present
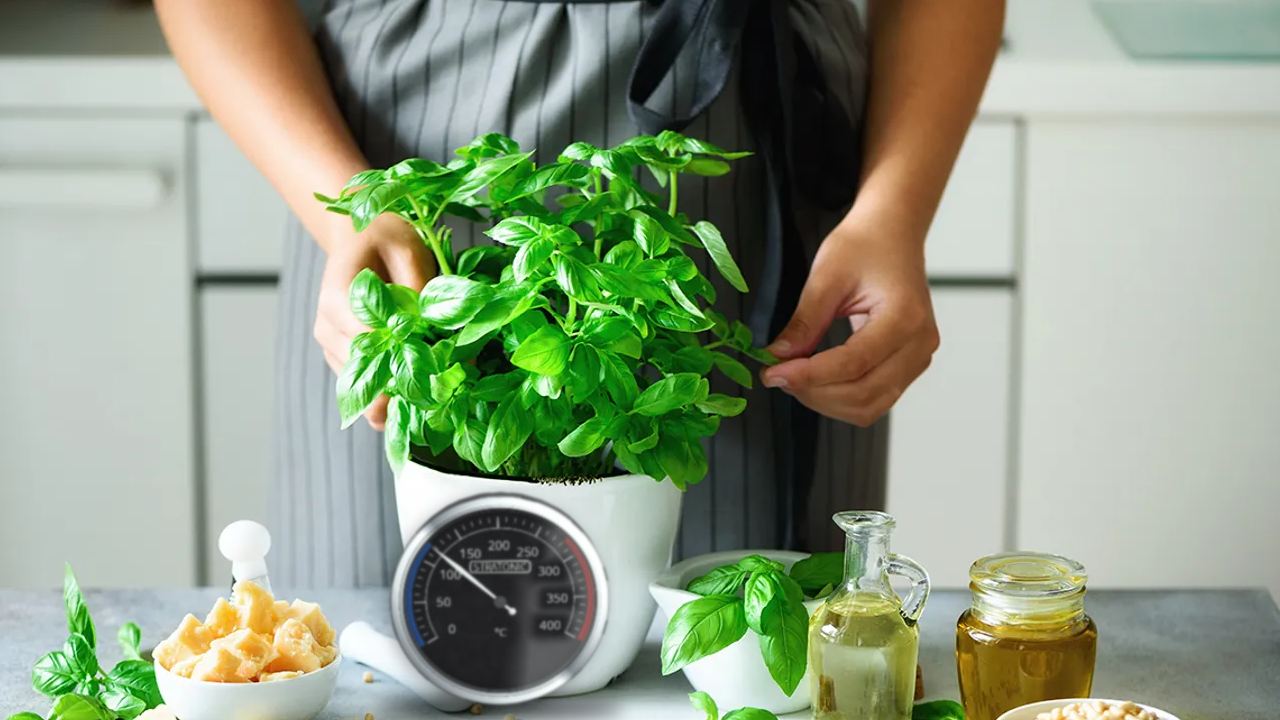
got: 120 °C
